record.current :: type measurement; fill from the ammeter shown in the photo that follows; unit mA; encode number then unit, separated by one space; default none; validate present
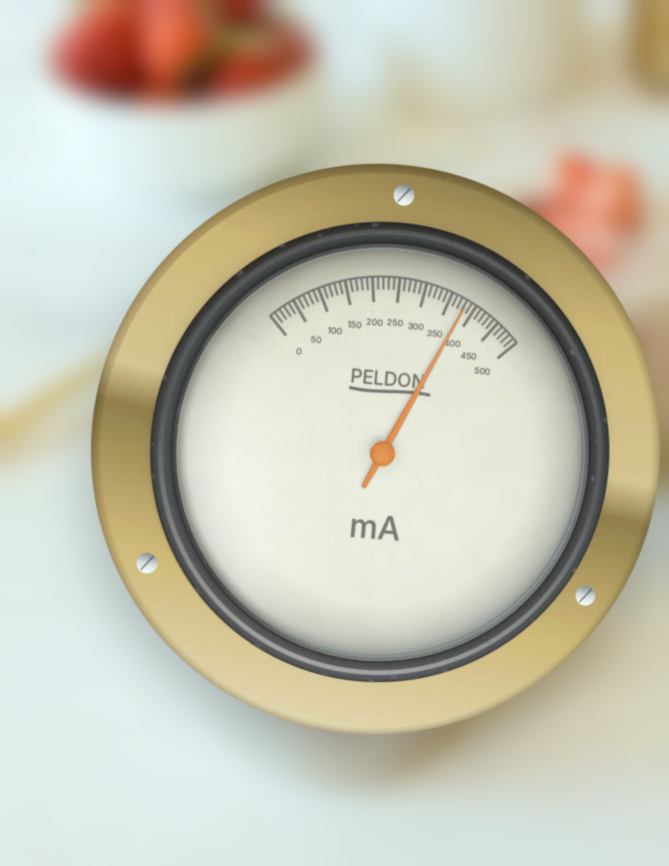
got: 380 mA
